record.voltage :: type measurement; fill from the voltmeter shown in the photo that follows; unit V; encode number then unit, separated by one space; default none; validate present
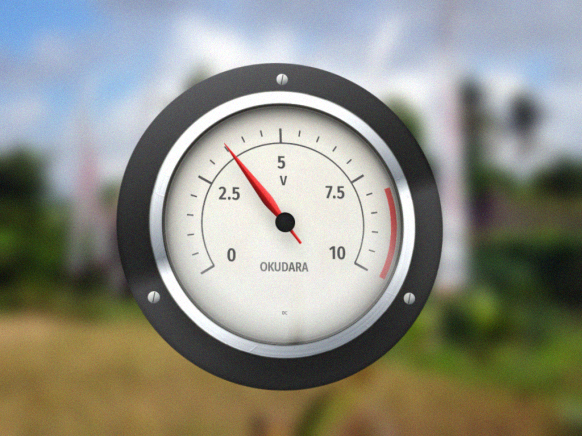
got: 3.5 V
